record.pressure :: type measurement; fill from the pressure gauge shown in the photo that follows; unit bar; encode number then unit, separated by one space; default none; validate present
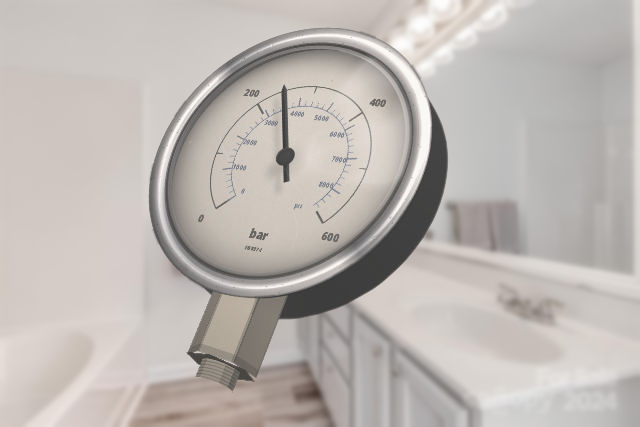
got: 250 bar
